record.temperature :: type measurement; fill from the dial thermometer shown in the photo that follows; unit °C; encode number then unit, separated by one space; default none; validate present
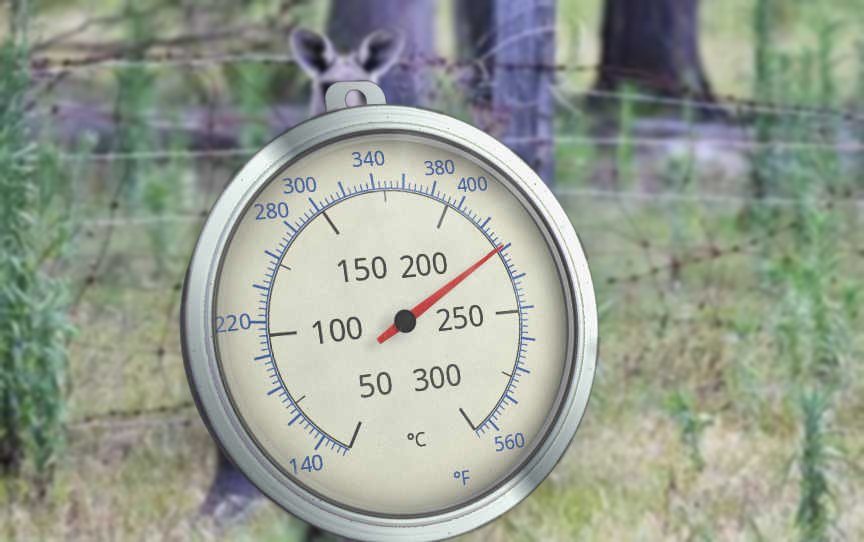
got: 225 °C
